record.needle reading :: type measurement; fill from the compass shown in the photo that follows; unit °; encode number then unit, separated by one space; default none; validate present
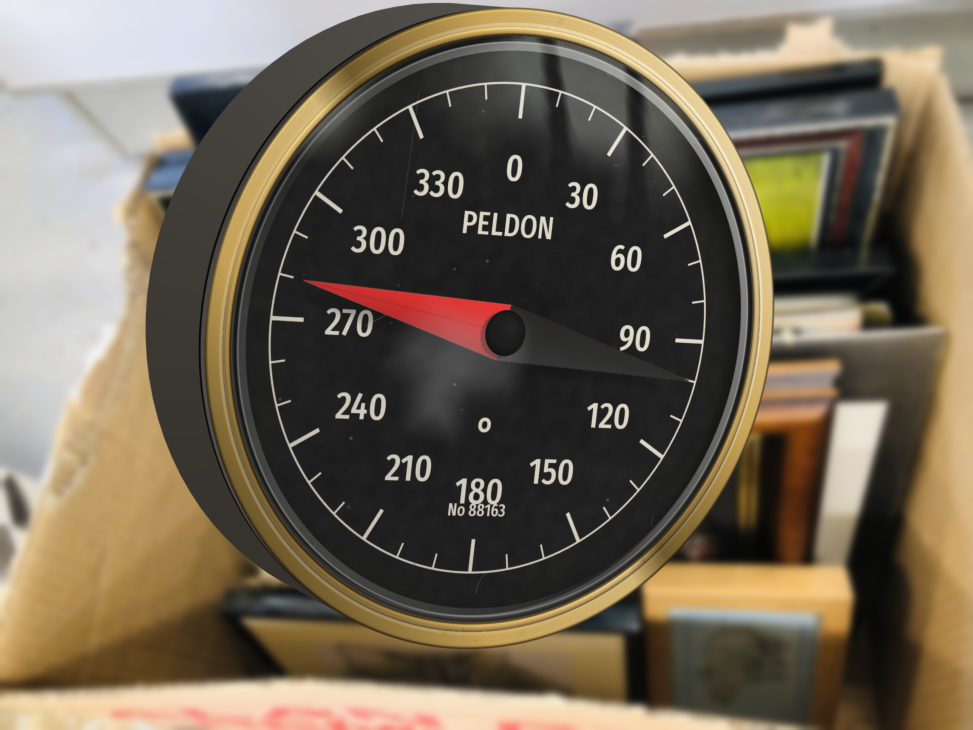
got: 280 °
